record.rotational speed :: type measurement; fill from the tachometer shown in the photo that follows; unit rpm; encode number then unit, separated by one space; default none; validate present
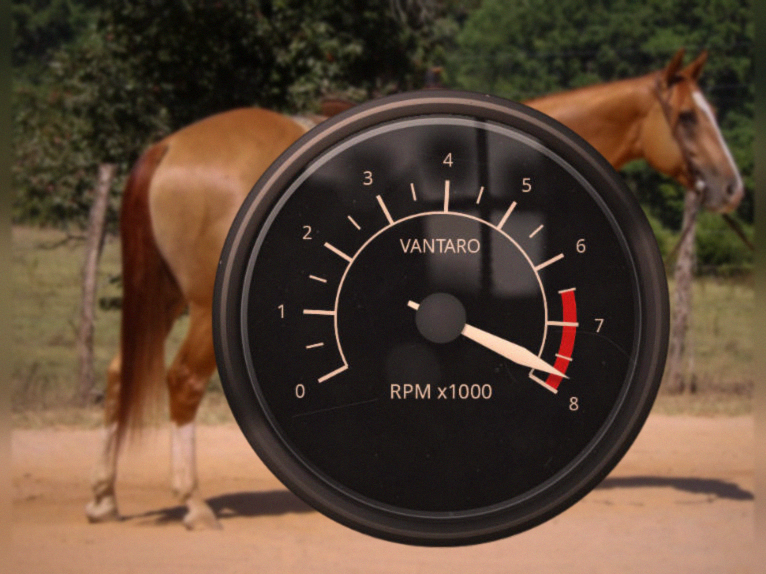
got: 7750 rpm
